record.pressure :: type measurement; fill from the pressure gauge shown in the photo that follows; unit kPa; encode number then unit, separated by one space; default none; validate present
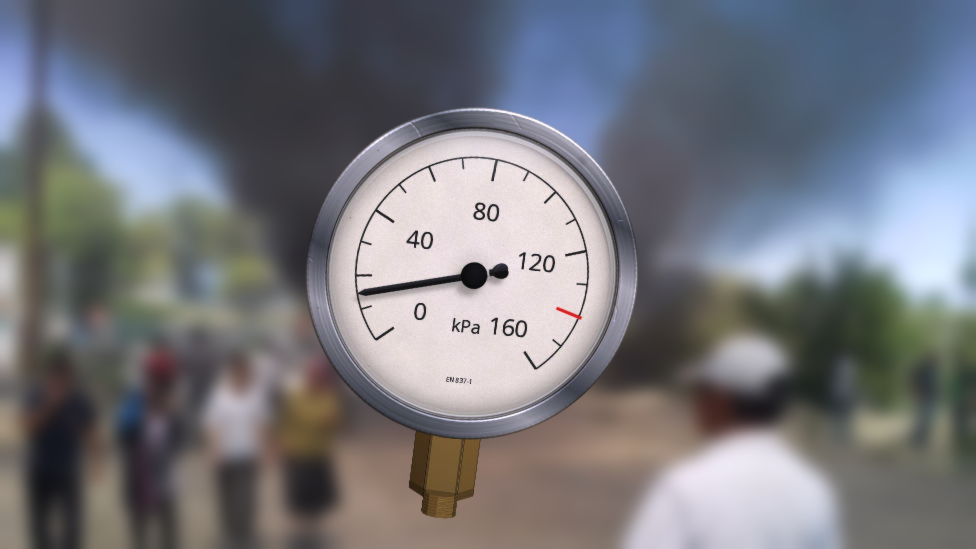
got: 15 kPa
